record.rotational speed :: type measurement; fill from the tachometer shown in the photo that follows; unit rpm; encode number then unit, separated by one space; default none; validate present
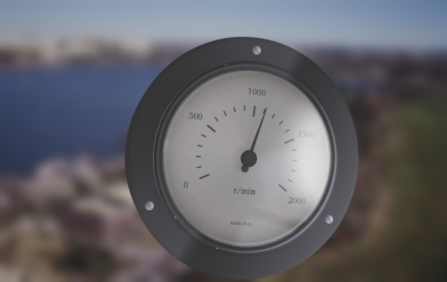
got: 1100 rpm
